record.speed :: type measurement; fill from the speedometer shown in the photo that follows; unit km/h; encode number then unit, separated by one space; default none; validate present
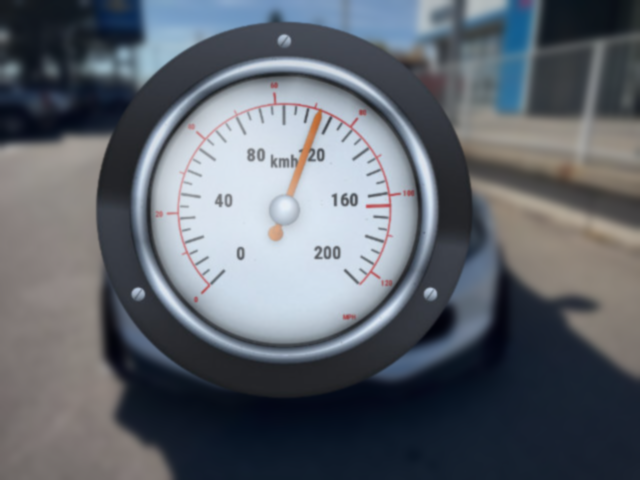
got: 115 km/h
